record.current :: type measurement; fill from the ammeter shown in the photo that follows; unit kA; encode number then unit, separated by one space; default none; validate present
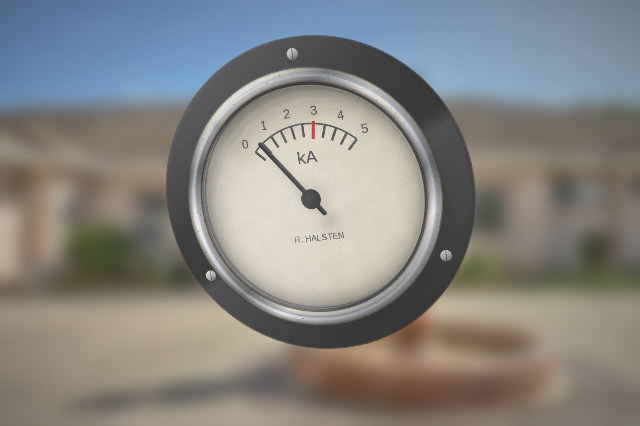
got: 0.5 kA
